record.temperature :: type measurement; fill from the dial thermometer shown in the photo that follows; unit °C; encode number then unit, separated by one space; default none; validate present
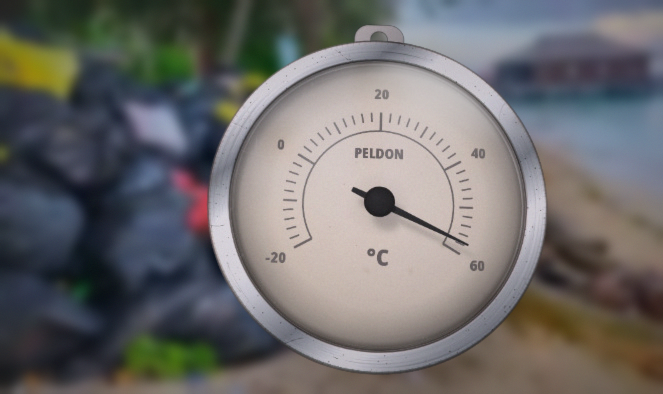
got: 58 °C
